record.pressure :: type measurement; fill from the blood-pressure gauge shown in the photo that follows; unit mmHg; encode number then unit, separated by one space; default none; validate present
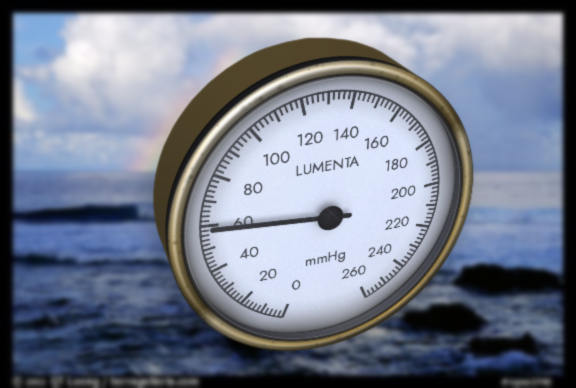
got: 60 mmHg
